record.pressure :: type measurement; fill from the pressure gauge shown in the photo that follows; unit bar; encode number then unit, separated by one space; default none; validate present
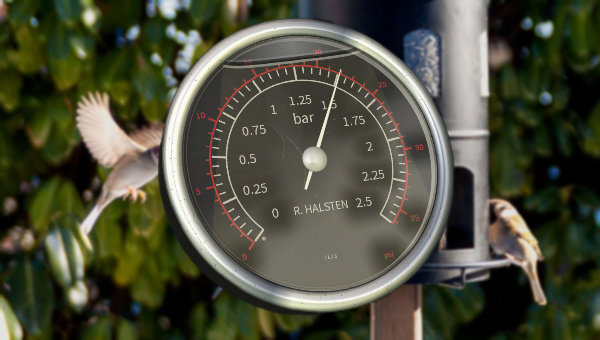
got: 1.5 bar
